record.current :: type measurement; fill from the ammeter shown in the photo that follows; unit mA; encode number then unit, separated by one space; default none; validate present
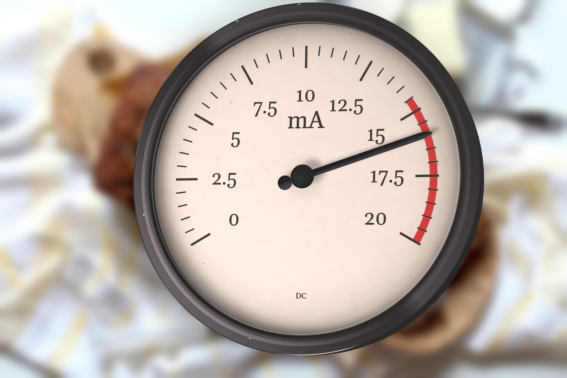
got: 16 mA
